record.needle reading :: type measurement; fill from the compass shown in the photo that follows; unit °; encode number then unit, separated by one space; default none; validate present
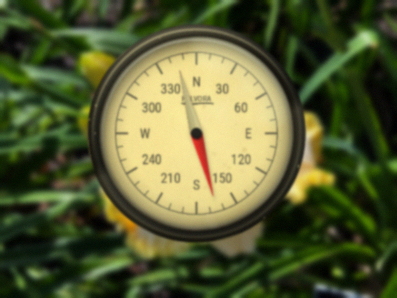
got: 165 °
